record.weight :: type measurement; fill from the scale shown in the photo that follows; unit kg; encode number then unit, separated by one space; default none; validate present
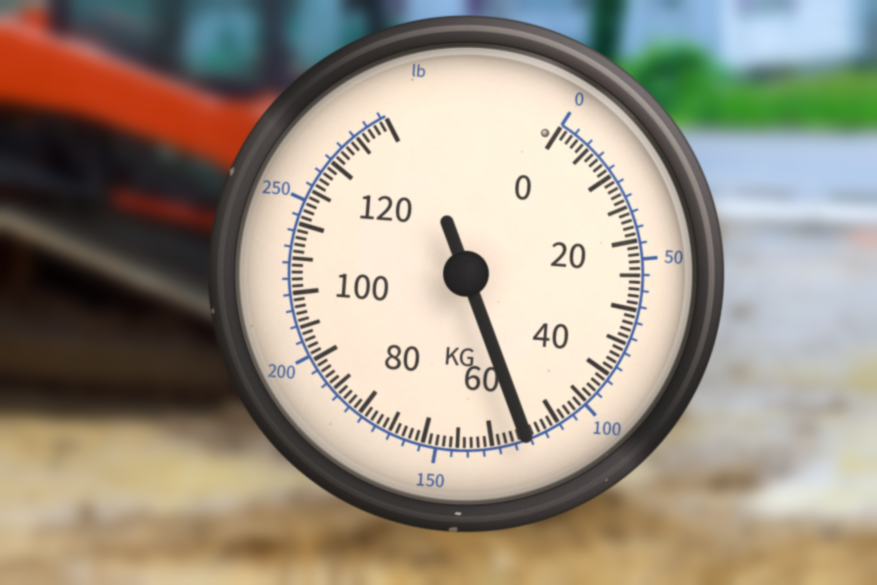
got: 55 kg
